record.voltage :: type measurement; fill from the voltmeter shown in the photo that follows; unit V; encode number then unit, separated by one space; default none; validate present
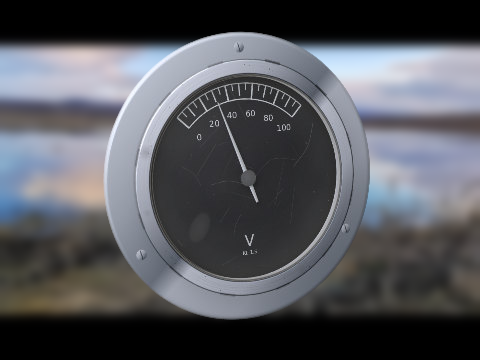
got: 30 V
